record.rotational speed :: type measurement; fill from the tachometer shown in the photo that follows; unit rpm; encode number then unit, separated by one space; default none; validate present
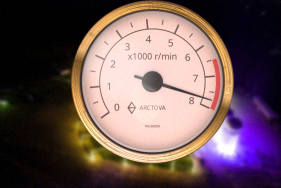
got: 7750 rpm
